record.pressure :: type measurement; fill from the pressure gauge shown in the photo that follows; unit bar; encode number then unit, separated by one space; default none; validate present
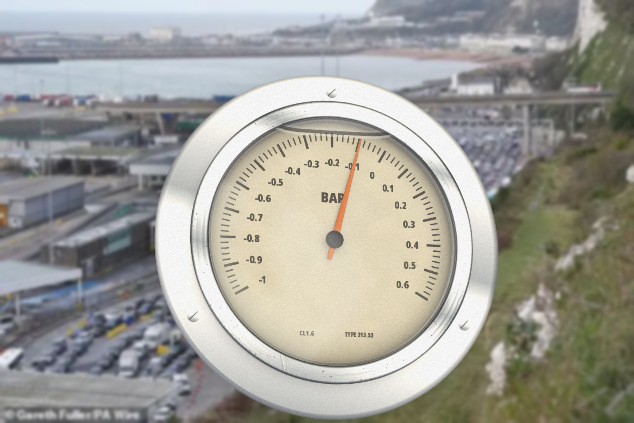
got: -0.1 bar
